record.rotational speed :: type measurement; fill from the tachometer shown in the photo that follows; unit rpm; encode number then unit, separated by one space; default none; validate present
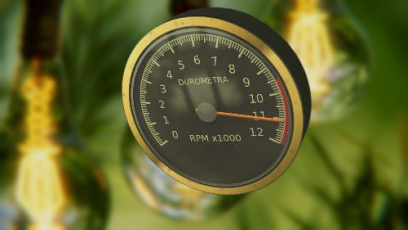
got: 11000 rpm
